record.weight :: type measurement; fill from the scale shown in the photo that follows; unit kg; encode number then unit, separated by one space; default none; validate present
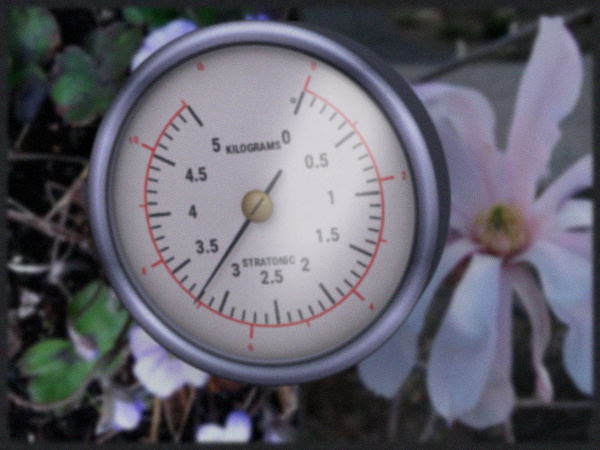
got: 3.2 kg
